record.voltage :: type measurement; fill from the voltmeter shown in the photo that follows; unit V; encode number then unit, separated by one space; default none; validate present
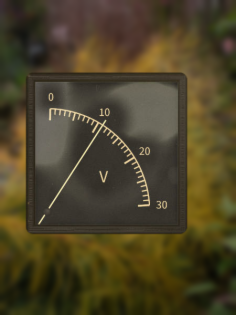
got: 11 V
